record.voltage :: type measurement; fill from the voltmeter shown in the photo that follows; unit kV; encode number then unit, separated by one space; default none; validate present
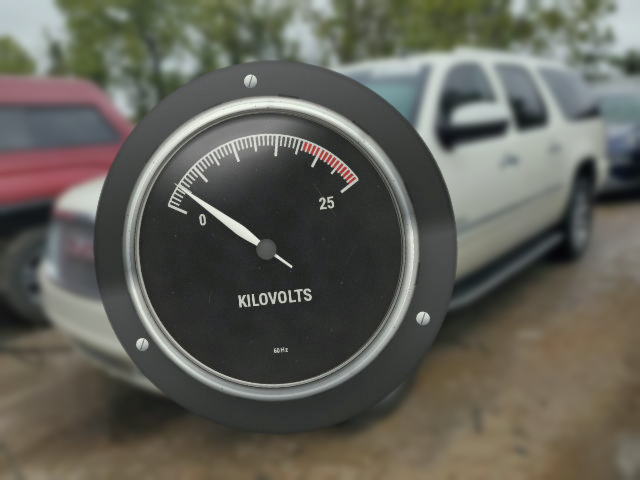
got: 2.5 kV
